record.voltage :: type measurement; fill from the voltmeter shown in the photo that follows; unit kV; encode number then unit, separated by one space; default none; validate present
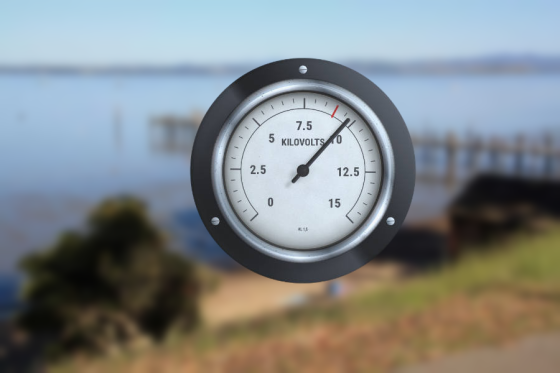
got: 9.75 kV
